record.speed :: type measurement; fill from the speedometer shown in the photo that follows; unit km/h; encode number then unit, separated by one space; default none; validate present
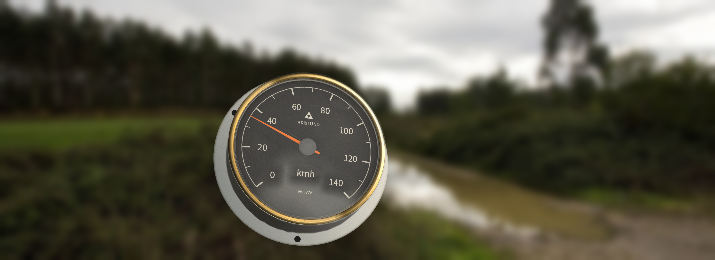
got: 35 km/h
